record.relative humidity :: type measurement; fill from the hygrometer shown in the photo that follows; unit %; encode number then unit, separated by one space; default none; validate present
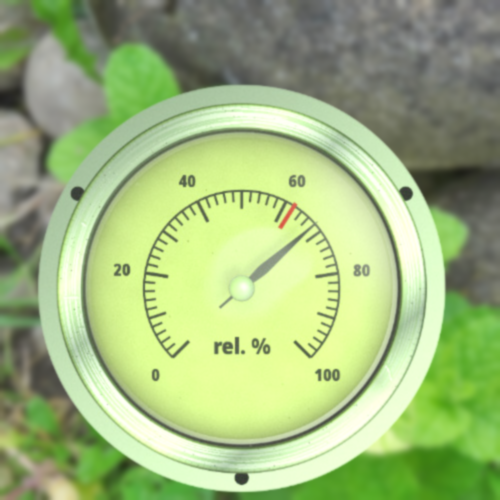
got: 68 %
